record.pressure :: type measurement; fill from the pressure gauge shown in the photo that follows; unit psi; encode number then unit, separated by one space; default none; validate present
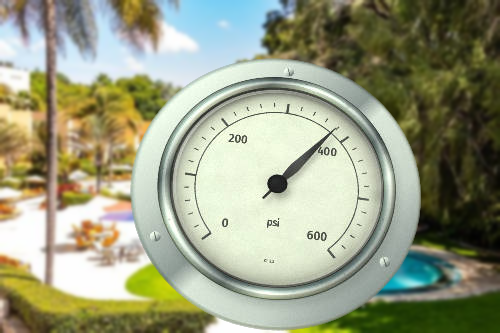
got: 380 psi
